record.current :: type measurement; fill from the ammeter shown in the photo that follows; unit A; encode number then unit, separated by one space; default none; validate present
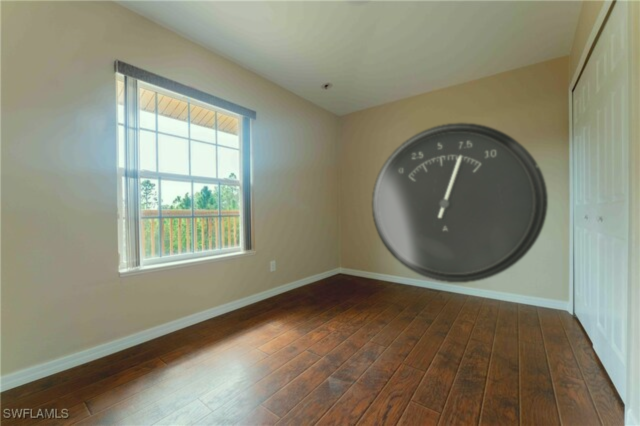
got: 7.5 A
